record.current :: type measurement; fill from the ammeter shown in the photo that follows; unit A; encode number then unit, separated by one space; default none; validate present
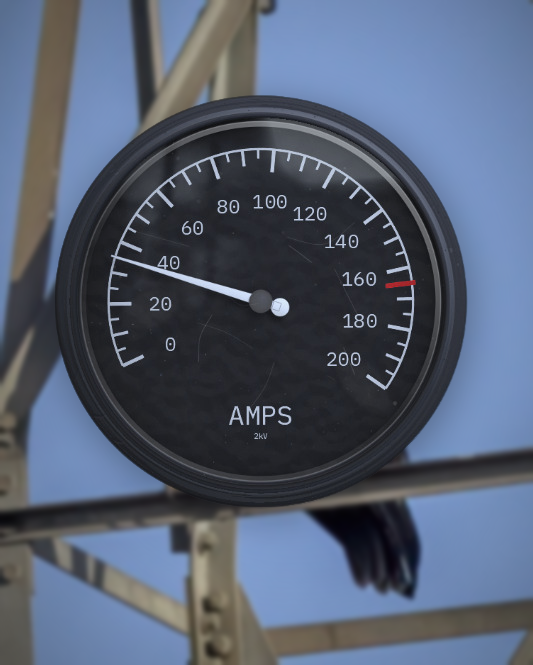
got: 35 A
